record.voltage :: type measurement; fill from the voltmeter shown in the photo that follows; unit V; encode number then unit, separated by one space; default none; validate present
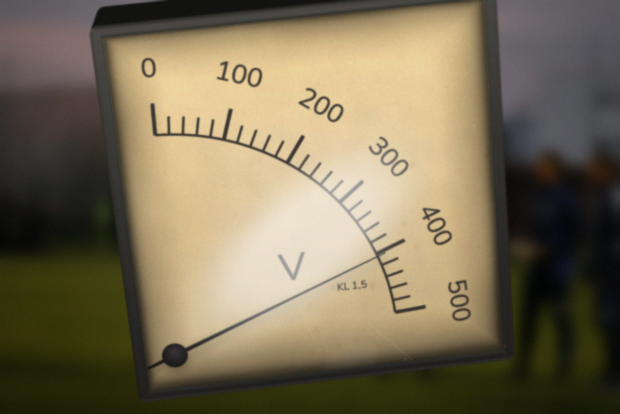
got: 400 V
